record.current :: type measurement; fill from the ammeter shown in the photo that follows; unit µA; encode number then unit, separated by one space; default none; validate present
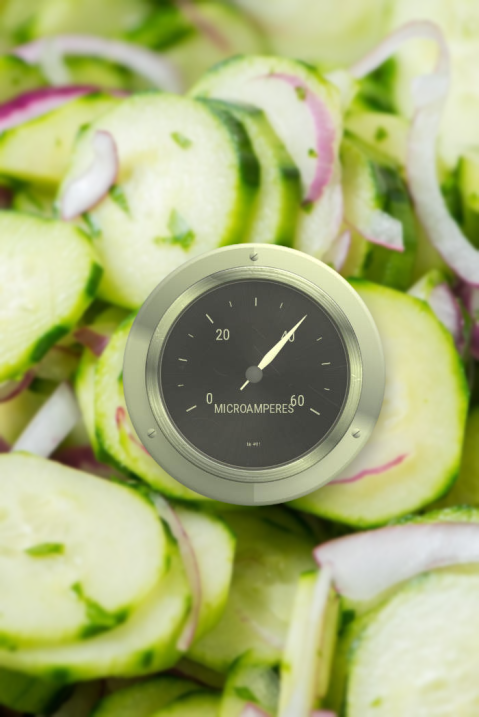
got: 40 µA
